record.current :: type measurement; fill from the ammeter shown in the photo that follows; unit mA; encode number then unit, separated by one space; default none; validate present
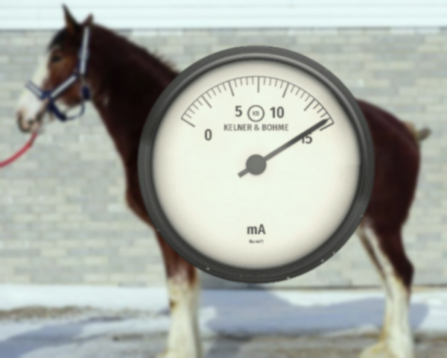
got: 14.5 mA
